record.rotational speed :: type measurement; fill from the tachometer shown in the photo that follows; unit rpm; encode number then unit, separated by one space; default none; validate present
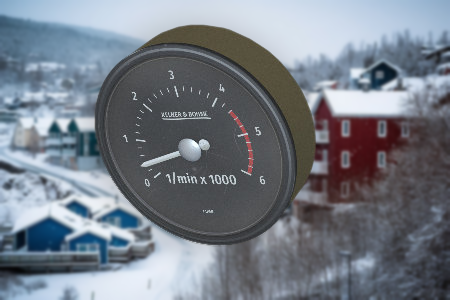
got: 400 rpm
